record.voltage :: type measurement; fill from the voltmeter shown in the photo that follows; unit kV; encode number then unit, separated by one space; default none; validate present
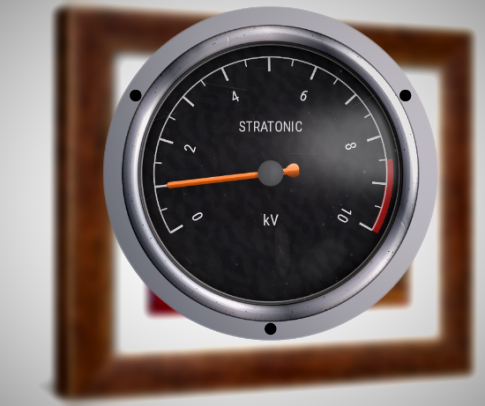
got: 1 kV
